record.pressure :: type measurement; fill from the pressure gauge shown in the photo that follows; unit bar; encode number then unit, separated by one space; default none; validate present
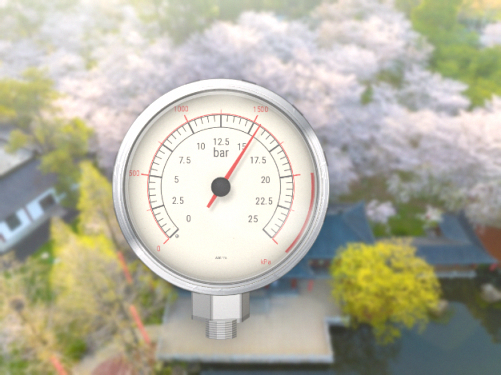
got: 15.5 bar
